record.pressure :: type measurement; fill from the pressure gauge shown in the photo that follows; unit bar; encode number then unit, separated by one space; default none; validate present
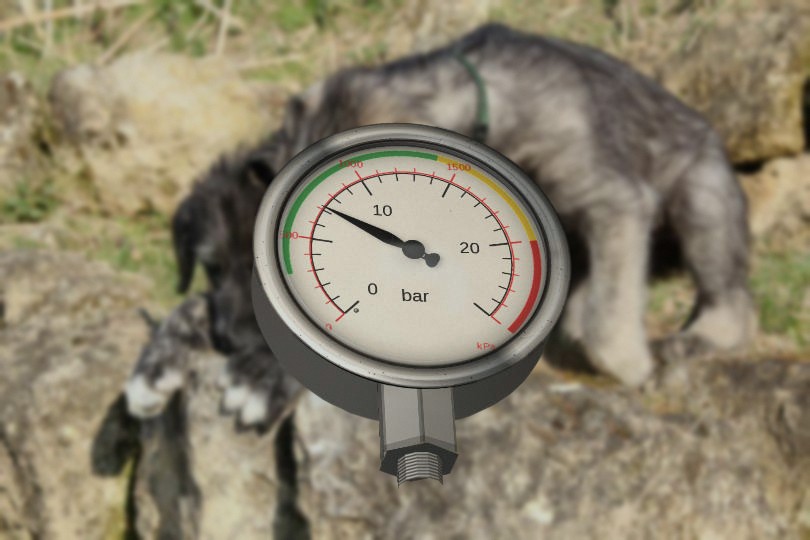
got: 7 bar
